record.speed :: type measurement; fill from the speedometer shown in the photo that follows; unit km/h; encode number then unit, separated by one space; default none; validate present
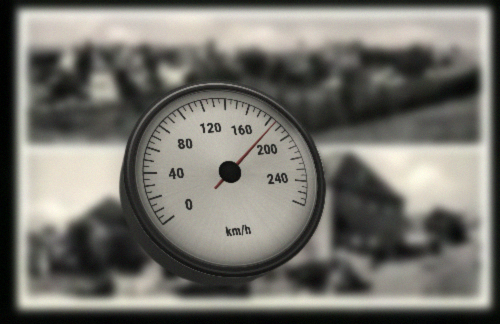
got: 185 km/h
